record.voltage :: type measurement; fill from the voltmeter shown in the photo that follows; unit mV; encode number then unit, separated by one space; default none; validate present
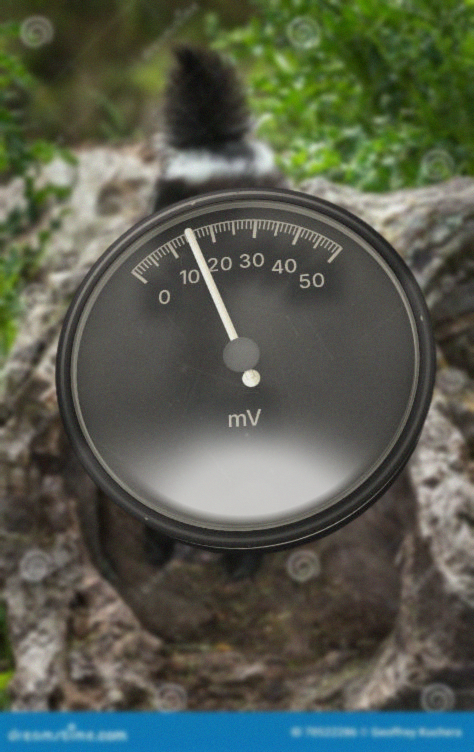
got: 15 mV
